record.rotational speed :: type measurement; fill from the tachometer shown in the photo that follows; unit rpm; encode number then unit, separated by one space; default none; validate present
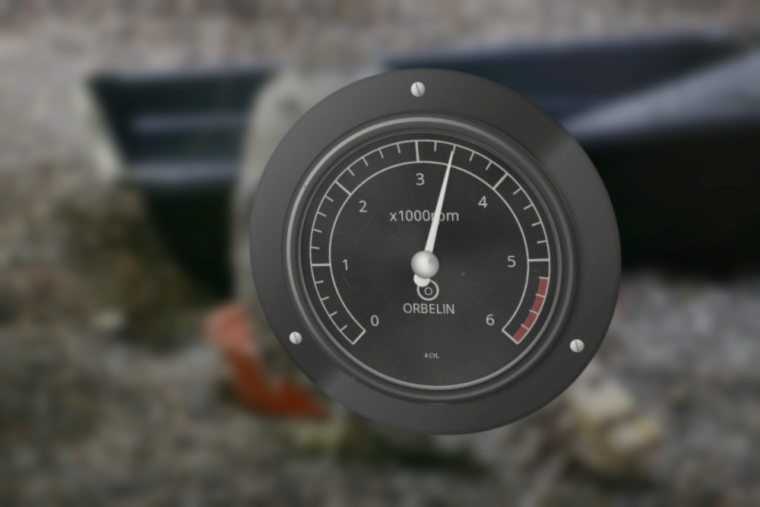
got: 3400 rpm
